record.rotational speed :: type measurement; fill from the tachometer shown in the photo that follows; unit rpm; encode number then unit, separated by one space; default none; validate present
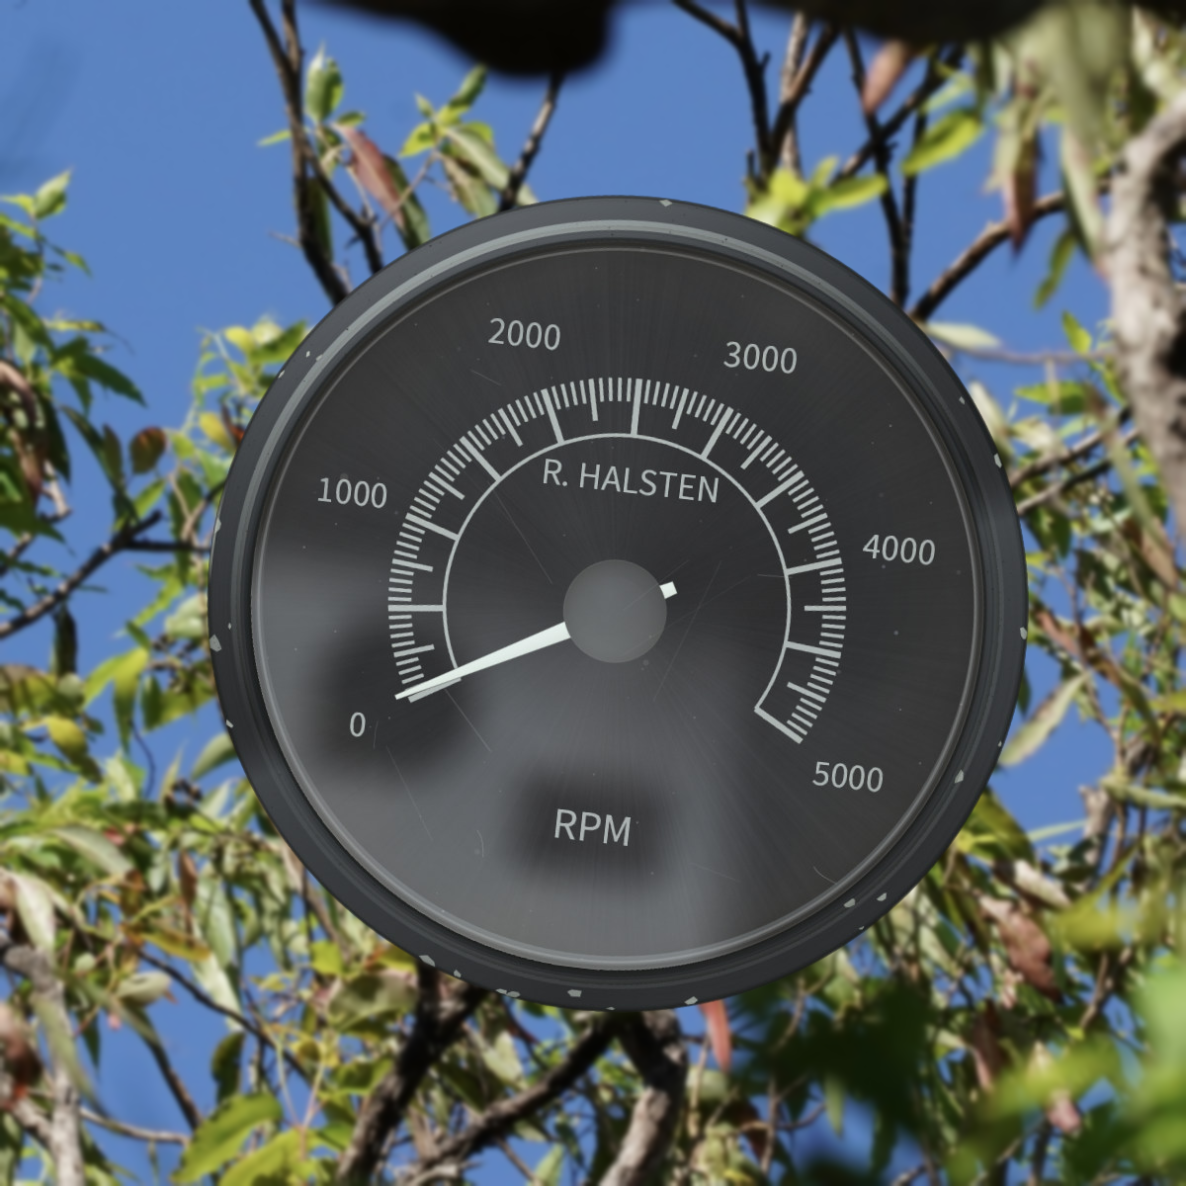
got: 50 rpm
